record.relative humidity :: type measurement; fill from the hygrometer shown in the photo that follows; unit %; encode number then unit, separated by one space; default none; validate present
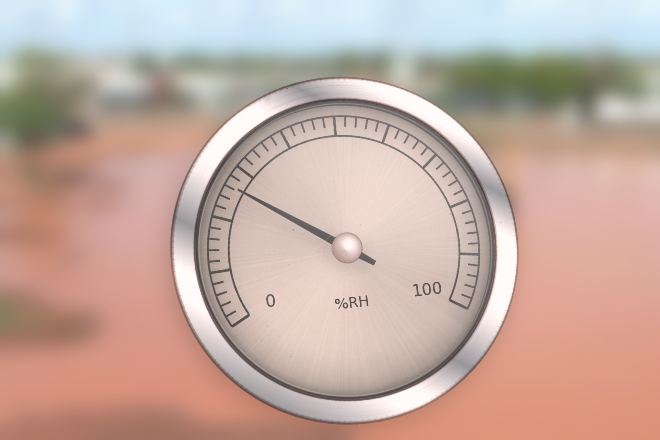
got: 26 %
